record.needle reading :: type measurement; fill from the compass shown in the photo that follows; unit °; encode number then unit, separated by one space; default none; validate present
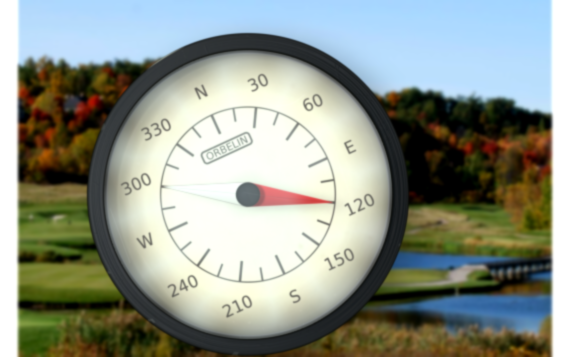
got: 120 °
